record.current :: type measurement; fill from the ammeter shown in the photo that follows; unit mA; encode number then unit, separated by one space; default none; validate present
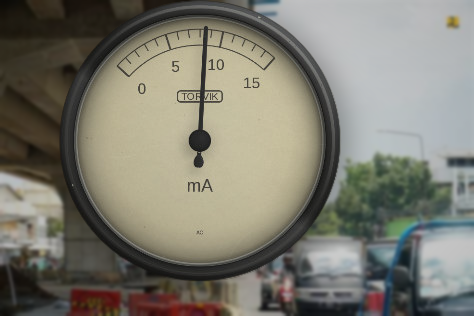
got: 8.5 mA
